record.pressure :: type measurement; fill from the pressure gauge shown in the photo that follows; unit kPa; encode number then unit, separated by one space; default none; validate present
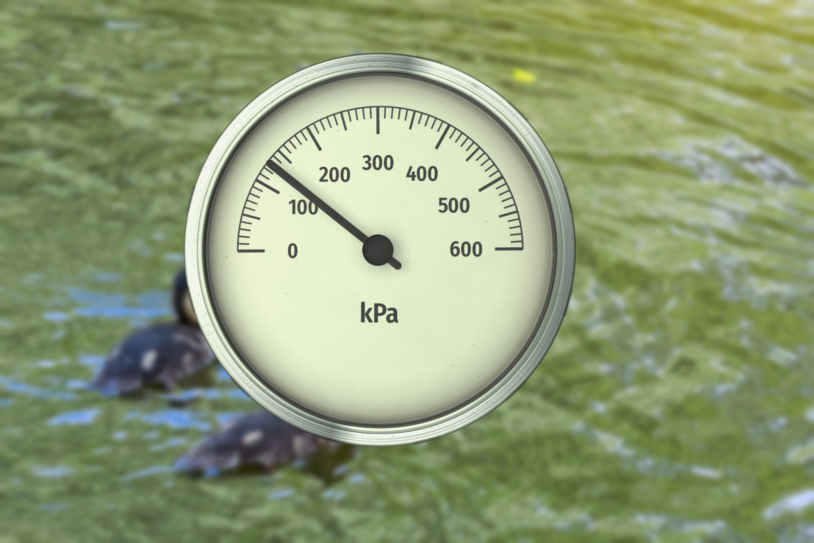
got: 130 kPa
